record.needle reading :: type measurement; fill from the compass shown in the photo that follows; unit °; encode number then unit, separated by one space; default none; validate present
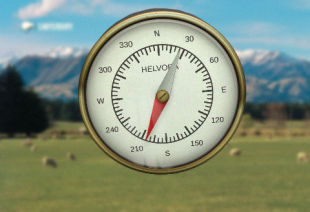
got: 205 °
